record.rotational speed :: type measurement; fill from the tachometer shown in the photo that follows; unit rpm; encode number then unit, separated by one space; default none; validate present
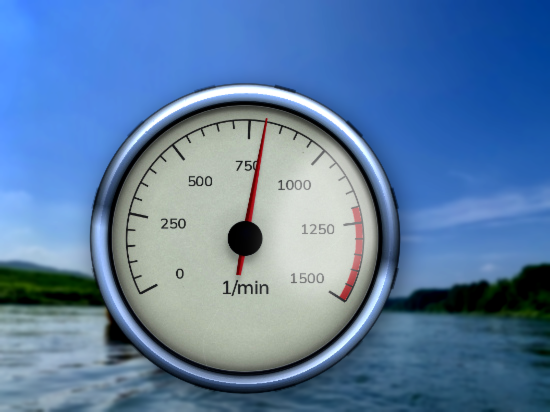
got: 800 rpm
